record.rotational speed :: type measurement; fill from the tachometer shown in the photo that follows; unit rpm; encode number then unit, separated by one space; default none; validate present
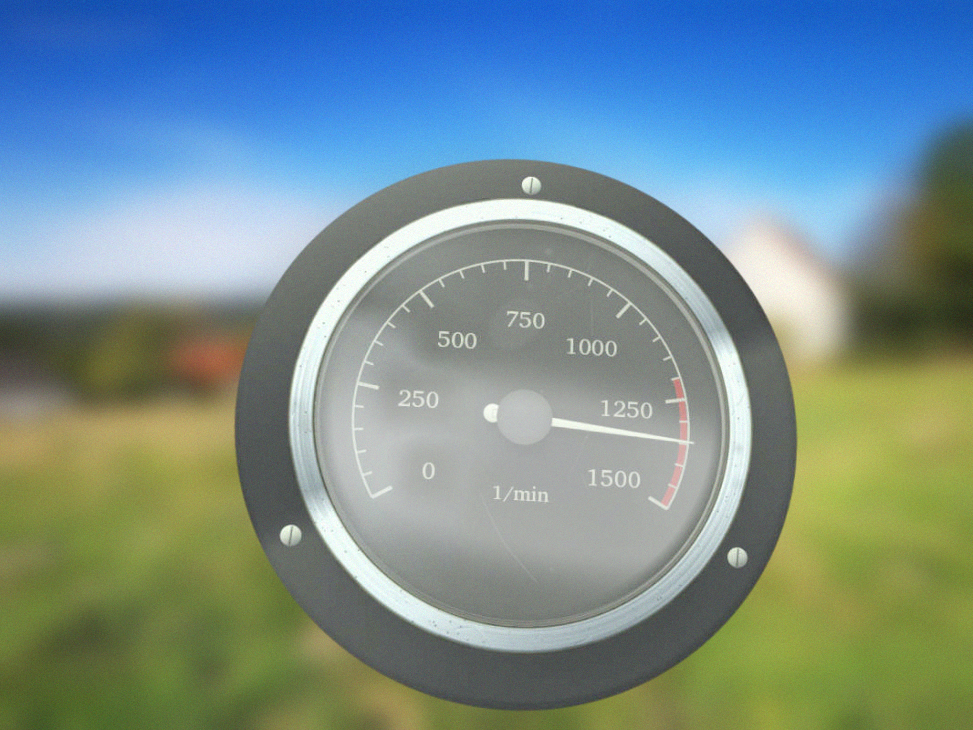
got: 1350 rpm
